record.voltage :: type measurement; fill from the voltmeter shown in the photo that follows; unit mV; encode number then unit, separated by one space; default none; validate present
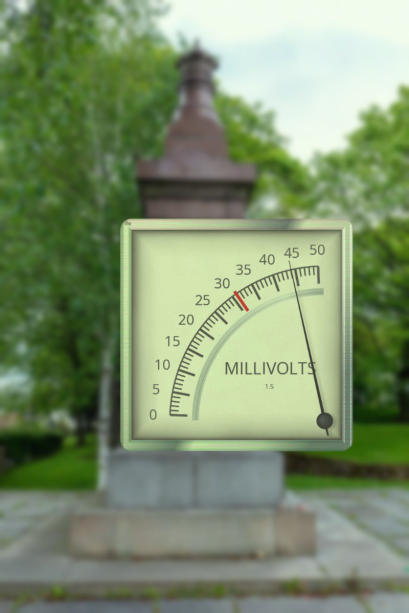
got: 44 mV
